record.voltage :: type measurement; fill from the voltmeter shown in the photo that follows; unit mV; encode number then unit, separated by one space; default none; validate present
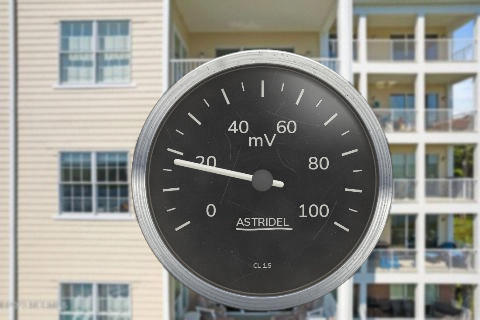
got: 17.5 mV
